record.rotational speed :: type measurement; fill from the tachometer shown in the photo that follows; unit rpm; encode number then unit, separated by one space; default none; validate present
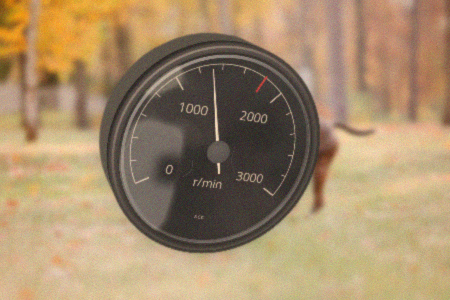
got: 1300 rpm
